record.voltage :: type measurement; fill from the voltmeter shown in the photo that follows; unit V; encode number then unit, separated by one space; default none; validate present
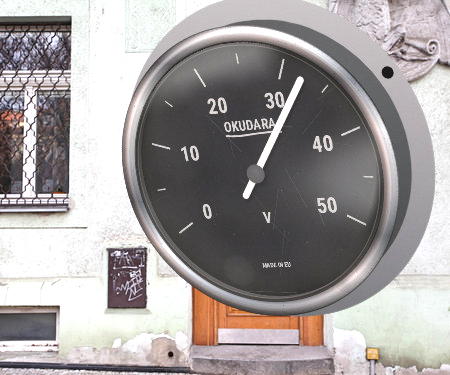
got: 32.5 V
